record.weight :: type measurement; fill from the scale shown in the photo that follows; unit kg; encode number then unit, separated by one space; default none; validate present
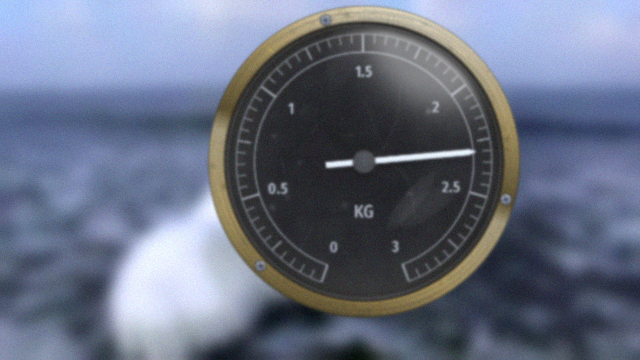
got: 2.3 kg
